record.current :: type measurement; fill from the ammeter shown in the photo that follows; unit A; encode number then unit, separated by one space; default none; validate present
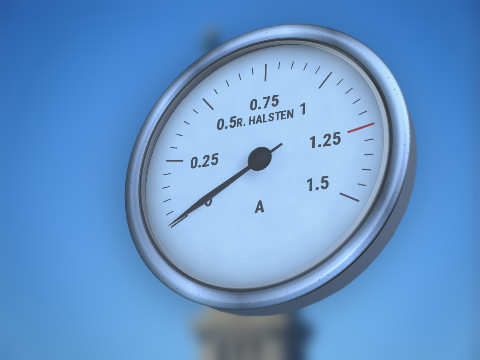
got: 0 A
